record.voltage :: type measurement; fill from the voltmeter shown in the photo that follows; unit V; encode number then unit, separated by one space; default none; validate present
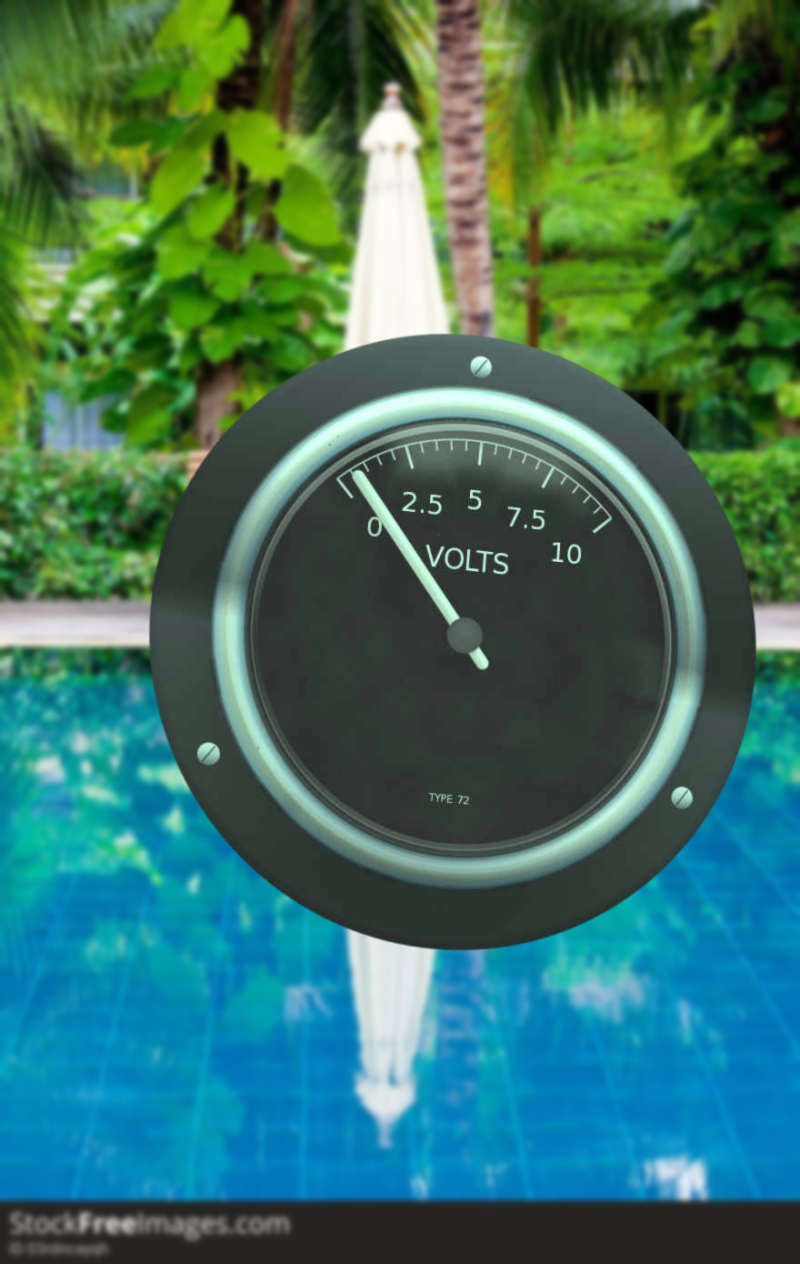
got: 0.5 V
